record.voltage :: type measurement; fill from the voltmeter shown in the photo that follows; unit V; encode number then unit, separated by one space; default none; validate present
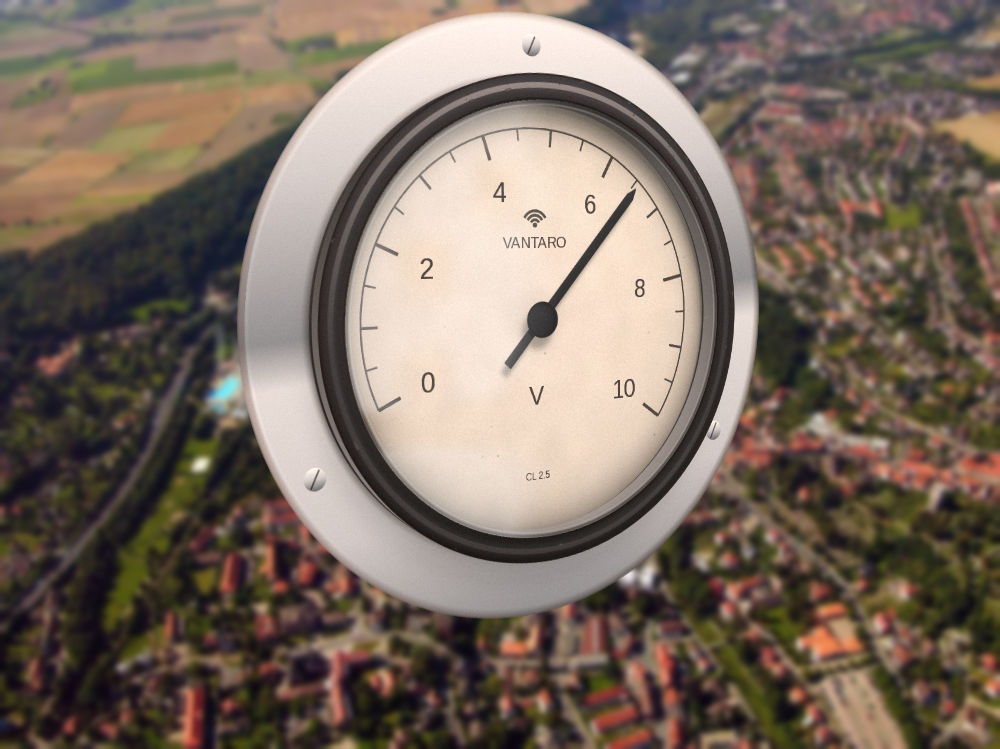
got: 6.5 V
